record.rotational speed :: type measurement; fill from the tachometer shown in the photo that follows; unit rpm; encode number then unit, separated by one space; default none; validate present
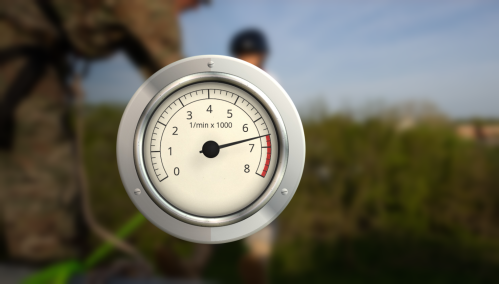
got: 6600 rpm
